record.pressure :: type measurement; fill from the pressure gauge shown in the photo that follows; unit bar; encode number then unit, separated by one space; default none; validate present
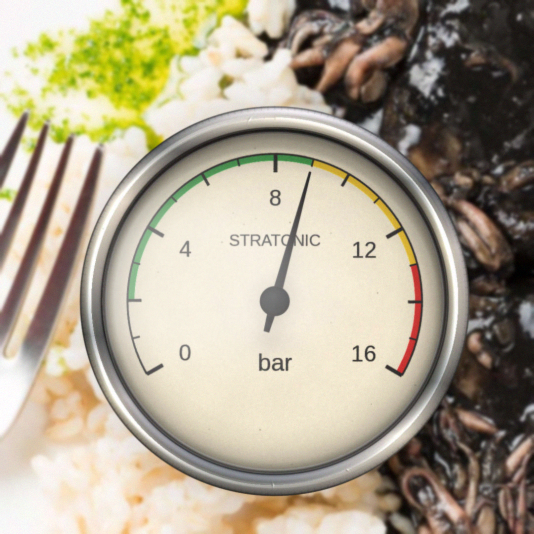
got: 9 bar
